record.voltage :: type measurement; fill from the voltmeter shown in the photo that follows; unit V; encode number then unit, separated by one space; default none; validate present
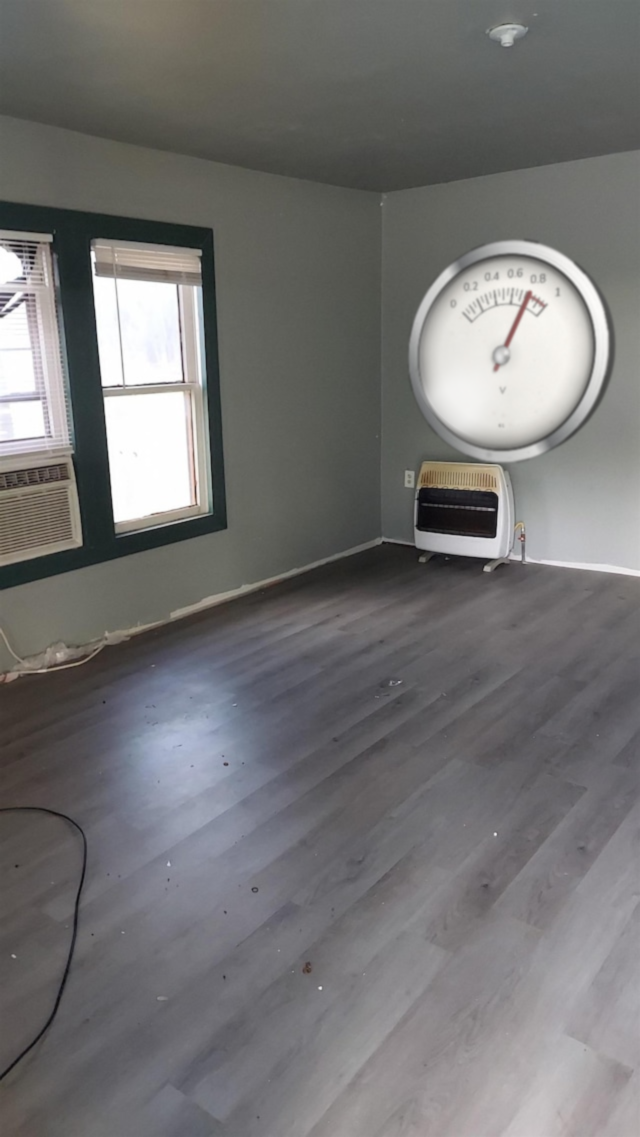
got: 0.8 V
